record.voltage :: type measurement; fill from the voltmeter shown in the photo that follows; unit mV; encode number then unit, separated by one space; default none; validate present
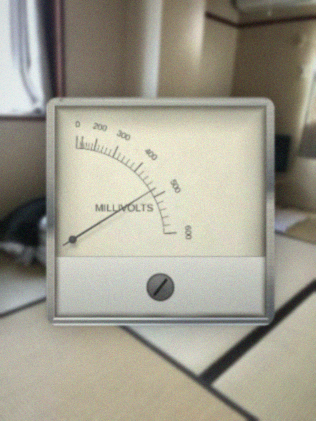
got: 480 mV
